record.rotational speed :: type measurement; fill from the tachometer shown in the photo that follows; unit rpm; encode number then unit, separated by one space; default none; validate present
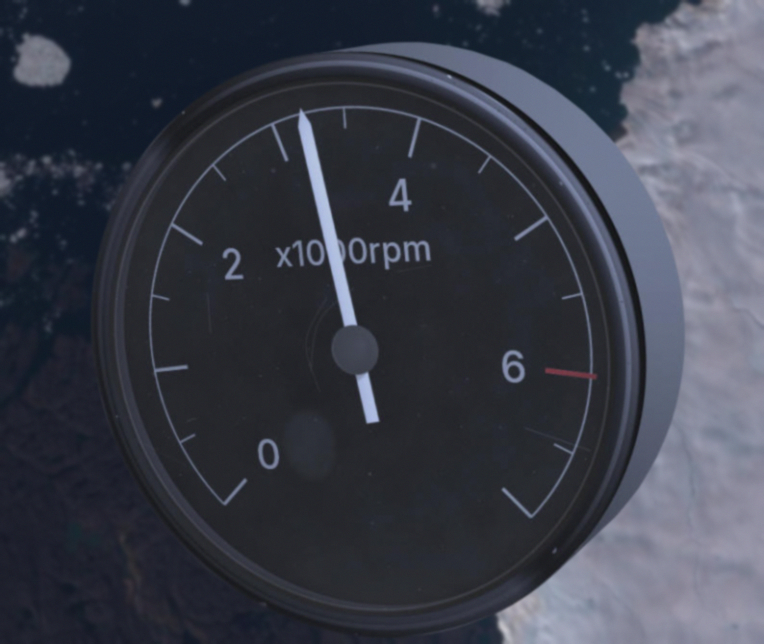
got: 3250 rpm
